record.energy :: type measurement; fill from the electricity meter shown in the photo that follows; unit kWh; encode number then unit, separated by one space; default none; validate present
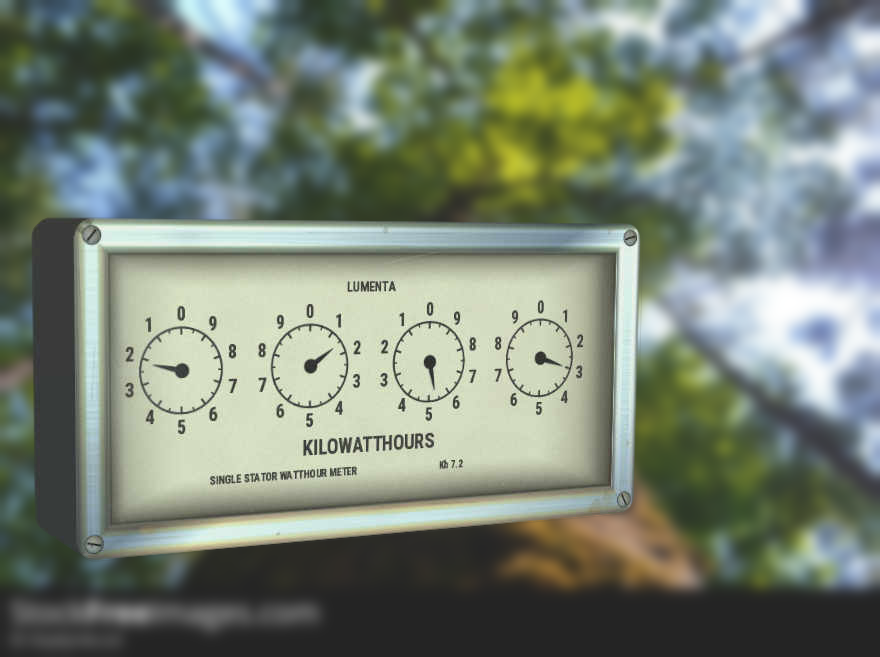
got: 2153 kWh
